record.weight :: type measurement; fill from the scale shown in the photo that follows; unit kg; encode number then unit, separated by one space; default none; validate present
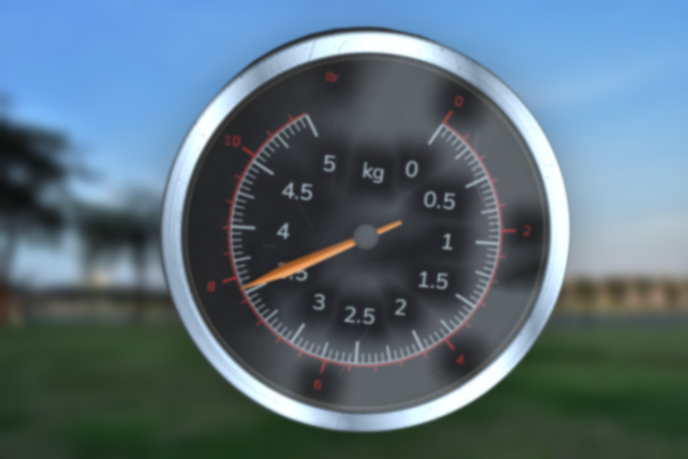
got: 3.55 kg
